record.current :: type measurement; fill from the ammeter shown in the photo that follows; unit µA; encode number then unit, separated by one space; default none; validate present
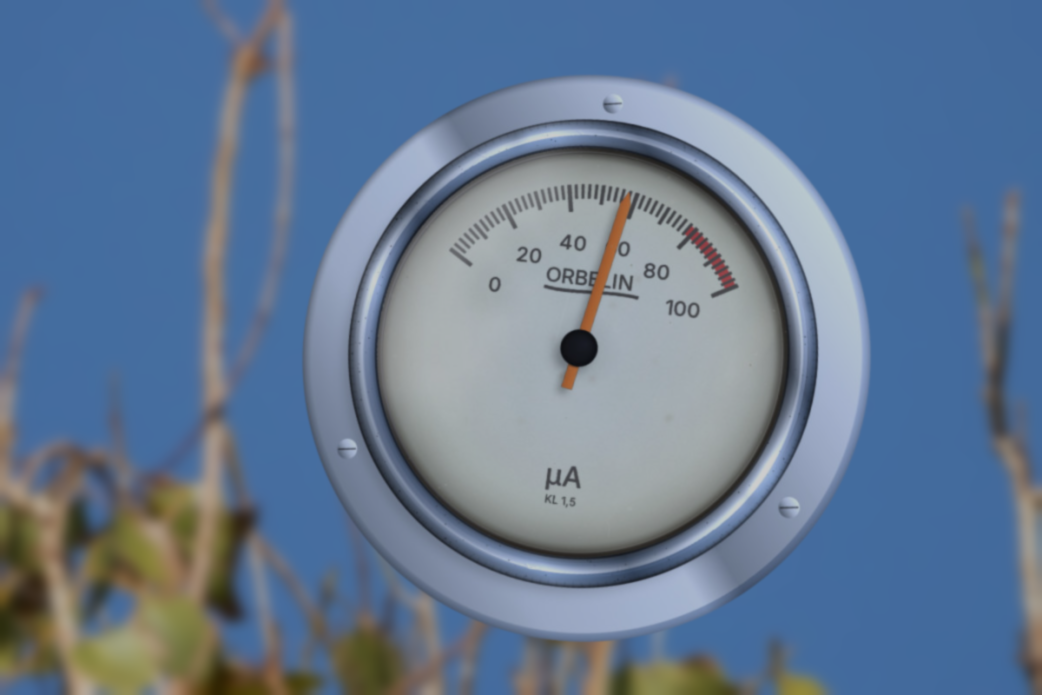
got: 58 µA
